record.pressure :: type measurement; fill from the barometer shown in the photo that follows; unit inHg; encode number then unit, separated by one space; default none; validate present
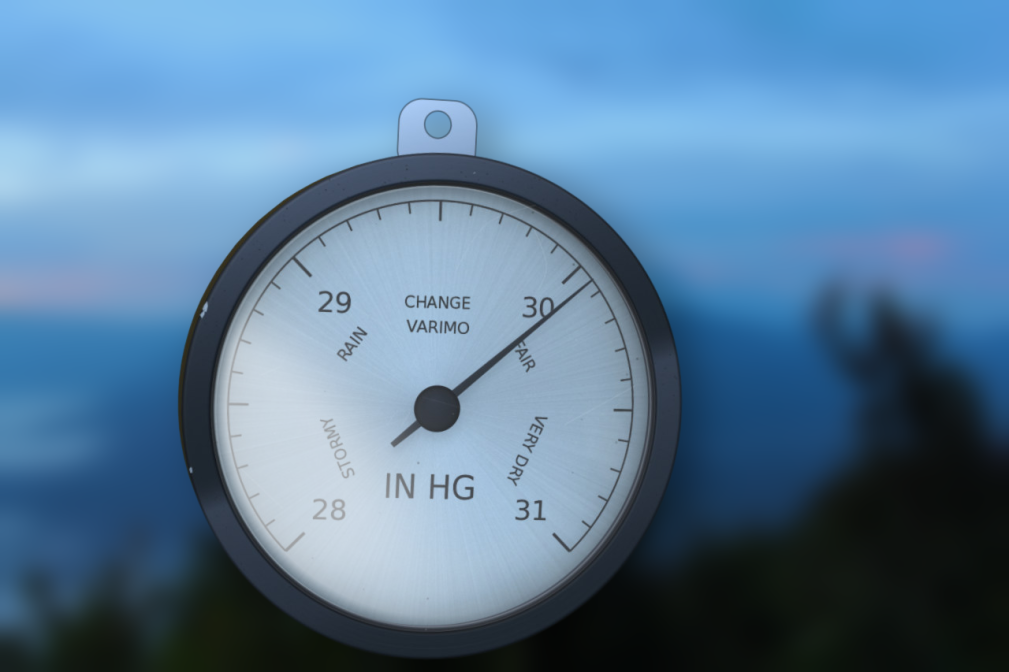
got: 30.05 inHg
